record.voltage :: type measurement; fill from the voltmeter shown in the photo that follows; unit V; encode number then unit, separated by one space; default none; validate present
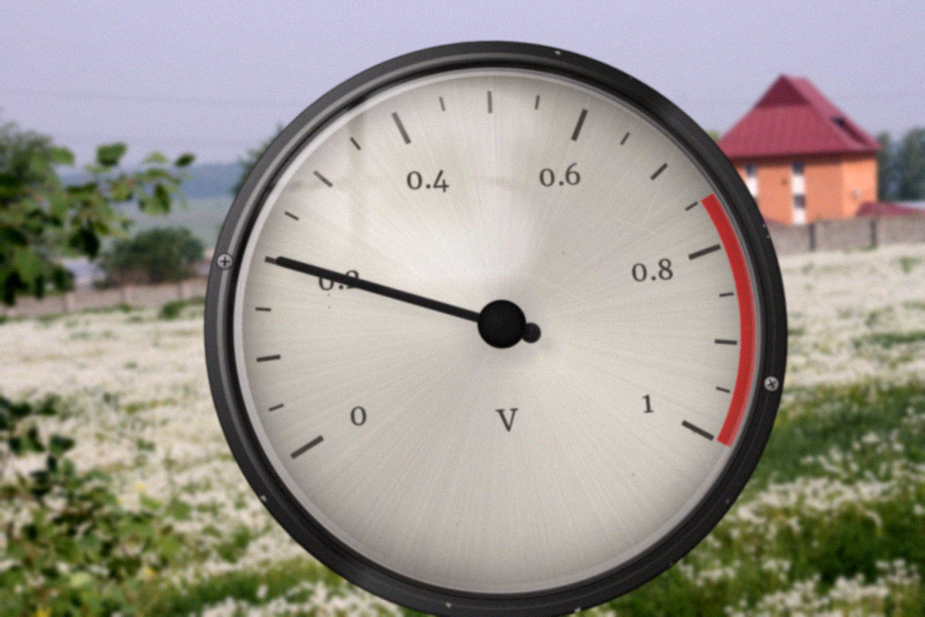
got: 0.2 V
